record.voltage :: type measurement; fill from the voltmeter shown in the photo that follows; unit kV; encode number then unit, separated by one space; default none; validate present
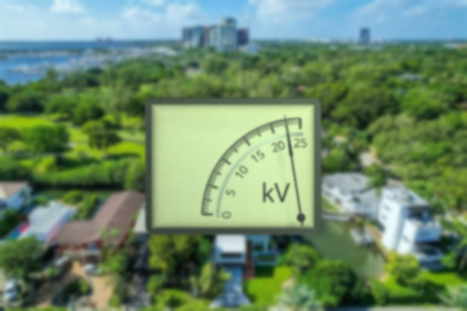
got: 22.5 kV
